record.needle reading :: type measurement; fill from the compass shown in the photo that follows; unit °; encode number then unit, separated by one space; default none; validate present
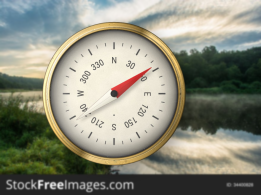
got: 55 °
